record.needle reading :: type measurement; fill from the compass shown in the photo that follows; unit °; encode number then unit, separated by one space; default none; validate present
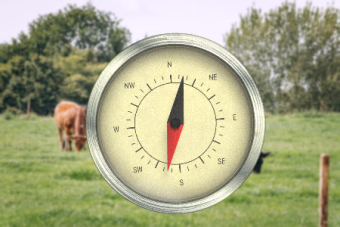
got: 195 °
